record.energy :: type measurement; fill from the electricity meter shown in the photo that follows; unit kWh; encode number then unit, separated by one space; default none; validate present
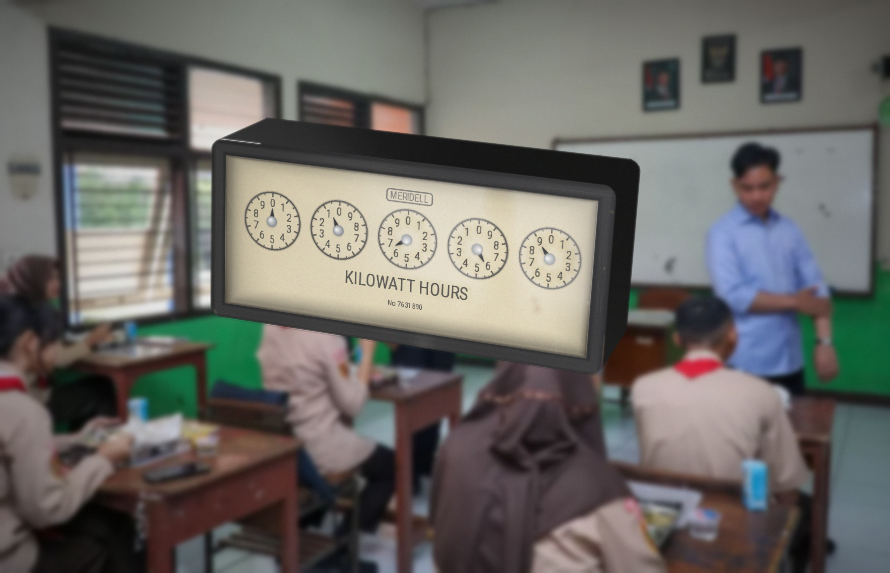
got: 659 kWh
